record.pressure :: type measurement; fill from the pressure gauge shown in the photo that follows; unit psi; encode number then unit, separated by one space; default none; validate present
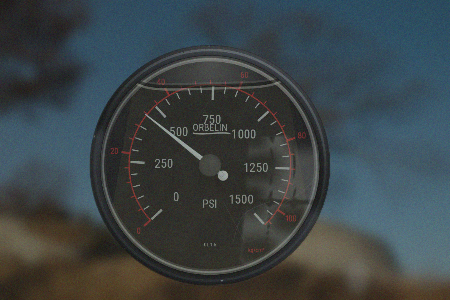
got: 450 psi
